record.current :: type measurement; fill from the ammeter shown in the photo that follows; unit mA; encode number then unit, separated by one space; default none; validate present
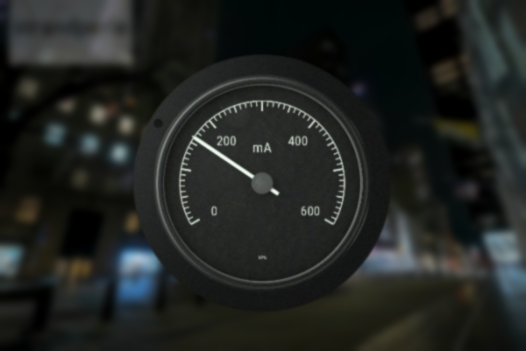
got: 160 mA
